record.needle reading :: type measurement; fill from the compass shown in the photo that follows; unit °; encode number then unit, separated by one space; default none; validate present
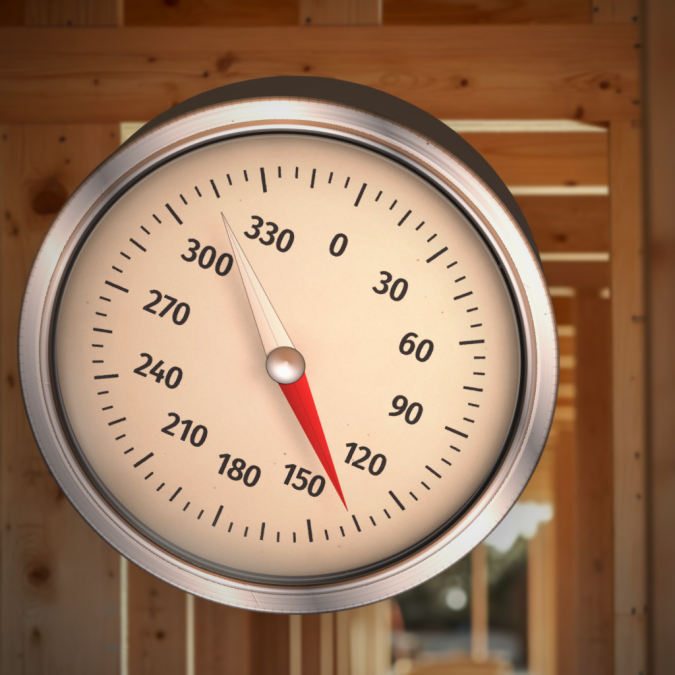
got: 135 °
